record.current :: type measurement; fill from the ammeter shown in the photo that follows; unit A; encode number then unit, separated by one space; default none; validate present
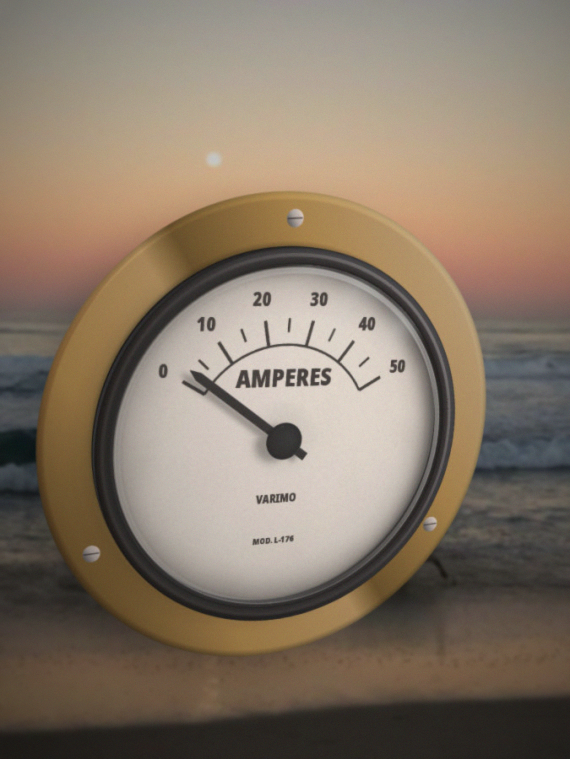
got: 2.5 A
